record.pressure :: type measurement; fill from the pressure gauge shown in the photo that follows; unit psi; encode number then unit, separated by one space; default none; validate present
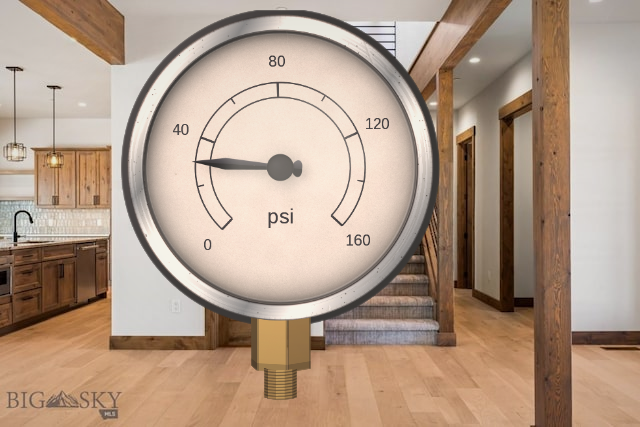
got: 30 psi
